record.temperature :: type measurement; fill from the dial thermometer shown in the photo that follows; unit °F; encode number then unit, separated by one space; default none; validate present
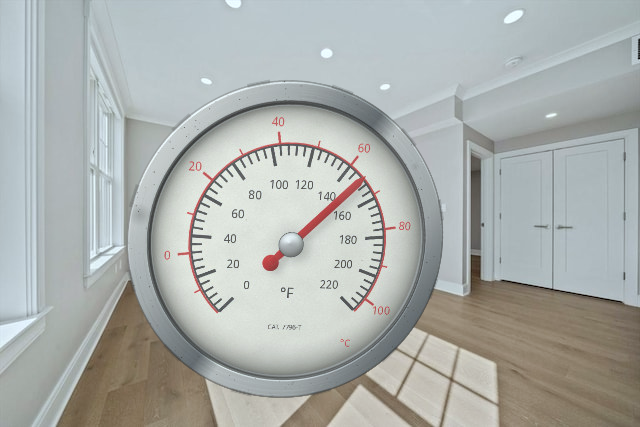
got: 148 °F
